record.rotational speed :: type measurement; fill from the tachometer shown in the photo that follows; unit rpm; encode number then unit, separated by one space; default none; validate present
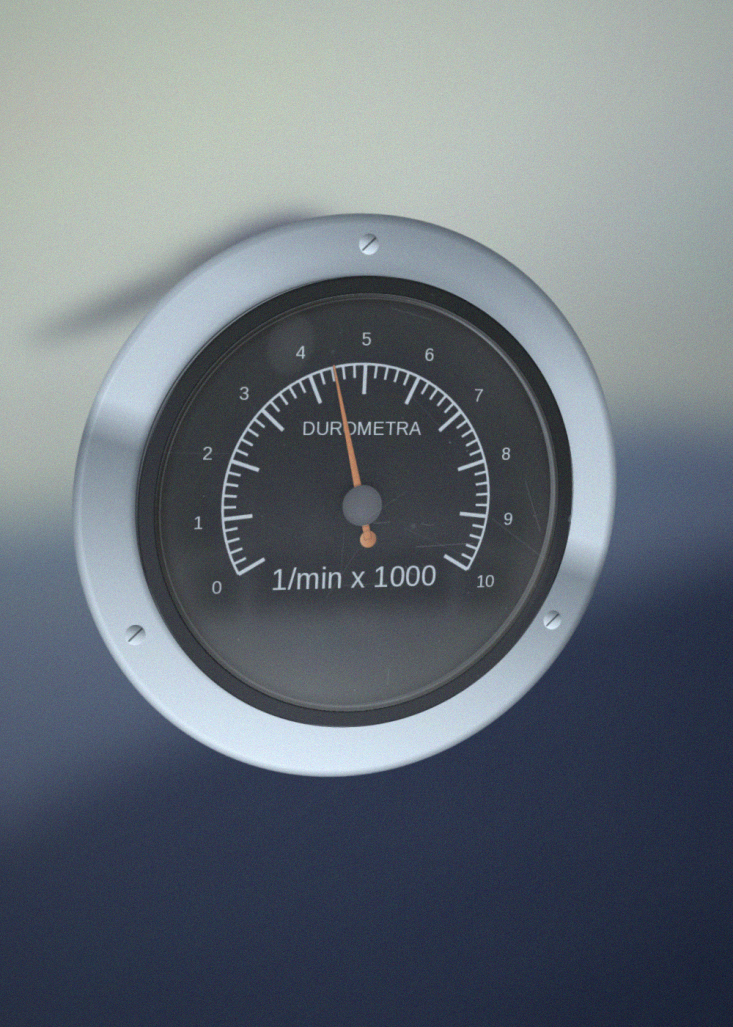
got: 4400 rpm
